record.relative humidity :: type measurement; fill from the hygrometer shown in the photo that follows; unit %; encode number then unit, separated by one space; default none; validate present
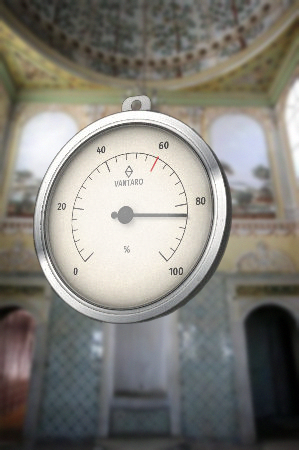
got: 84 %
